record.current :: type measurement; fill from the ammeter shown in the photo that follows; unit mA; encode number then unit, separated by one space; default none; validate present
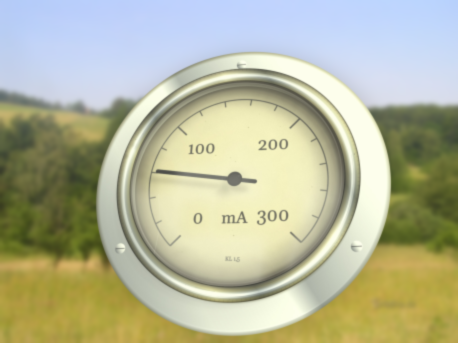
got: 60 mA
